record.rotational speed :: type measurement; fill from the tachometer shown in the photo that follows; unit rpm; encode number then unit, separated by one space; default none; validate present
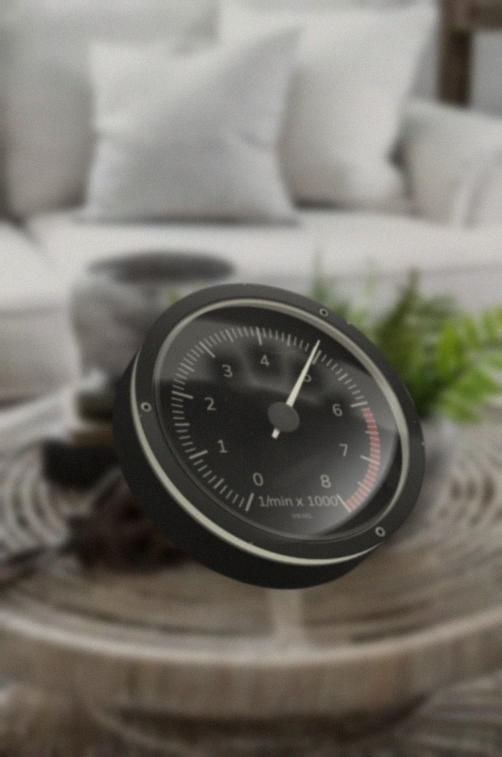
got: 4900 rpm
